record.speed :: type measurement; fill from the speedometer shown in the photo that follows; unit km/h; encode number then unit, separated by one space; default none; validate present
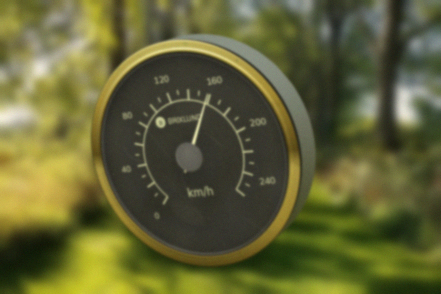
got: 160 km/h
